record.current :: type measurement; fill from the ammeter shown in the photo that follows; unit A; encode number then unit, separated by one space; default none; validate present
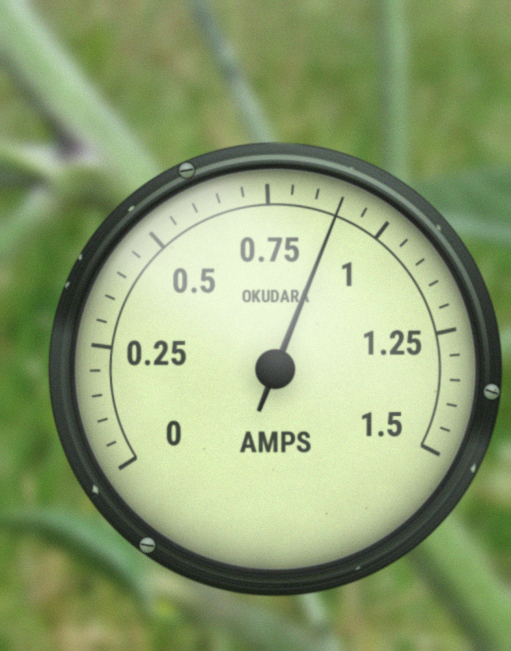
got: 0.9 A
